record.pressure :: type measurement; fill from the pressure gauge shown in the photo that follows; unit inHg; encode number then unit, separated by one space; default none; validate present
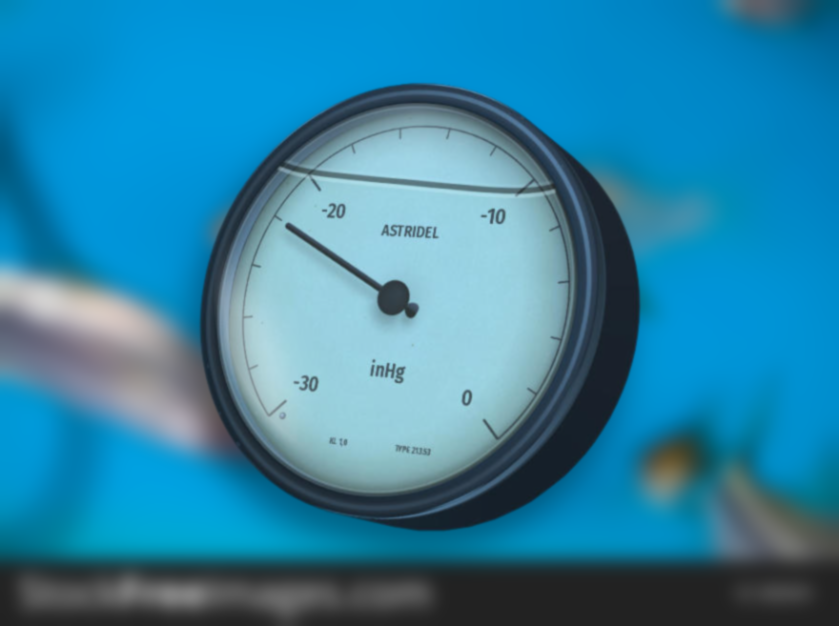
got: -22 inHg
